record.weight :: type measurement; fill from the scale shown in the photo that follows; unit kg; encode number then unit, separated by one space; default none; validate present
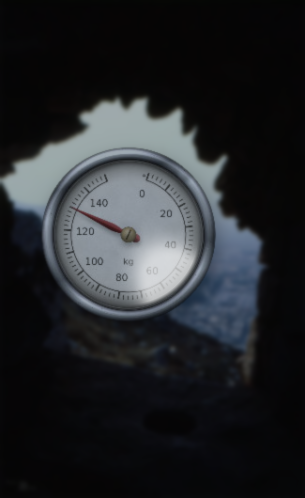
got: 130 kg
